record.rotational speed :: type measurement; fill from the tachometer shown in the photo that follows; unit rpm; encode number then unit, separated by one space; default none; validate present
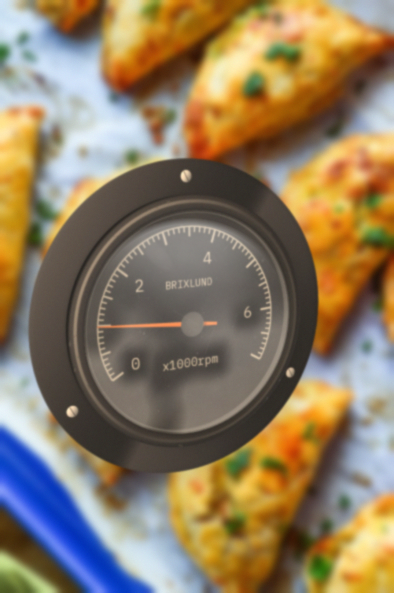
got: 1000 rpm
